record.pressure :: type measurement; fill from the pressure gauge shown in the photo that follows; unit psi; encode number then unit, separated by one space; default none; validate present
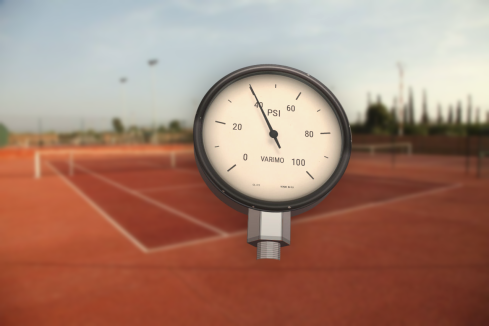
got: 40 psi
